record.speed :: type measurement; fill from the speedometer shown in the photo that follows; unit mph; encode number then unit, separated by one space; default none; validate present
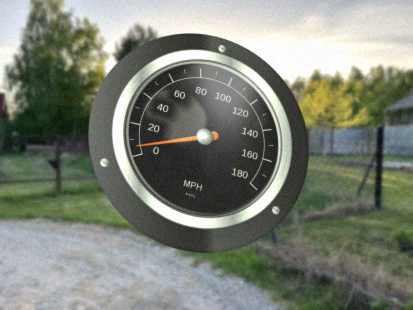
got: 5 mph
